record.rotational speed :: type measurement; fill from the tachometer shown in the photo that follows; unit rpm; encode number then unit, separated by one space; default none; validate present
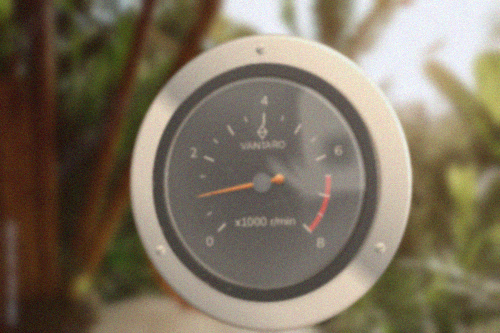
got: 1000 rpm
